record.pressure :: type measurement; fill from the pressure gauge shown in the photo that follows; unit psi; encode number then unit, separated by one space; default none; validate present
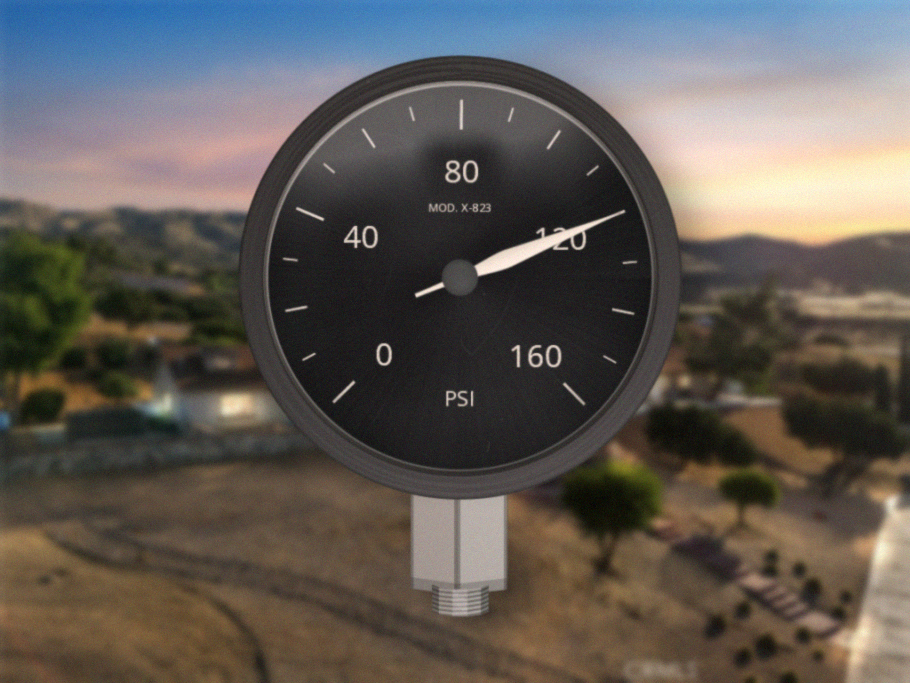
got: 120 psi
